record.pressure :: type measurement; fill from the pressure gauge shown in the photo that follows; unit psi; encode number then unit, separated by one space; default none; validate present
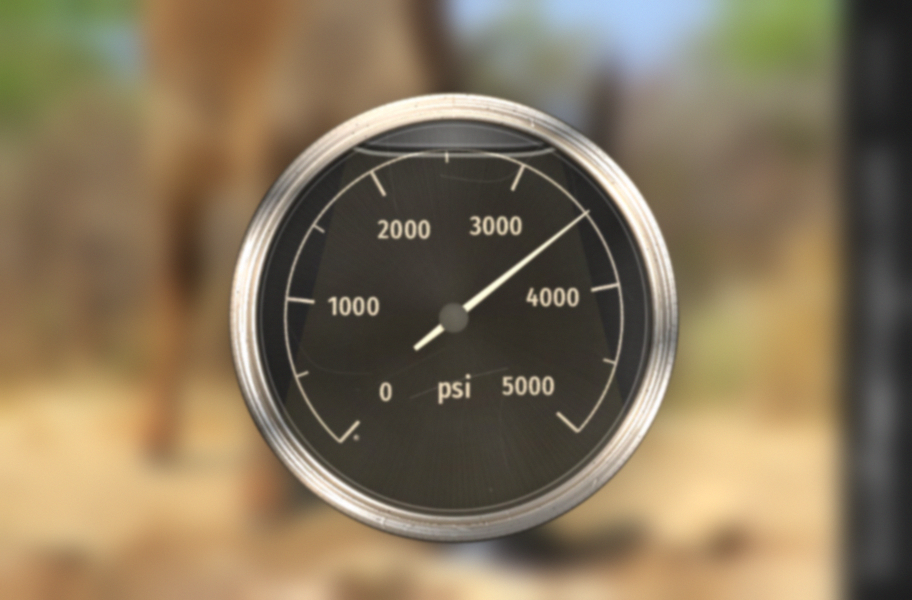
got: 3500 psi
